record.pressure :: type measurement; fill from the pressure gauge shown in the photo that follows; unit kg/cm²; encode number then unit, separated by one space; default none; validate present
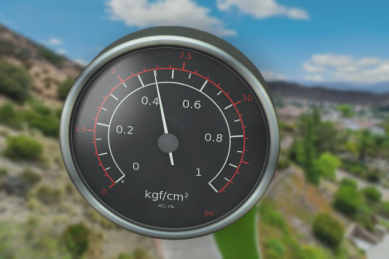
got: 0.45 kg/cm²
